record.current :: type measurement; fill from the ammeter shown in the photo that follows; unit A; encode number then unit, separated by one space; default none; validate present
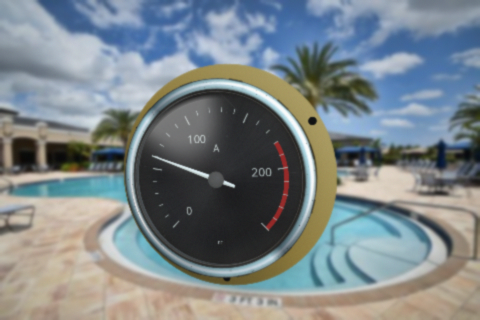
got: 60 A
